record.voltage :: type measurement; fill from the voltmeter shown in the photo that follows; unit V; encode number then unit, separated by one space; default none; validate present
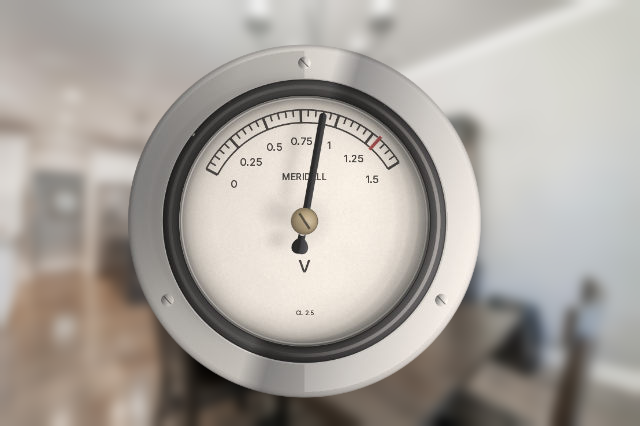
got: 0.9 V
